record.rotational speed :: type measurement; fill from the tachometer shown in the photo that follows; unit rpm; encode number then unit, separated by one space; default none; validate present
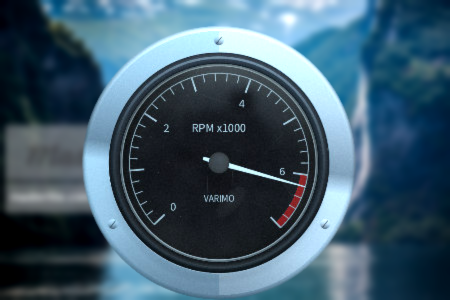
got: 6200 rpm
